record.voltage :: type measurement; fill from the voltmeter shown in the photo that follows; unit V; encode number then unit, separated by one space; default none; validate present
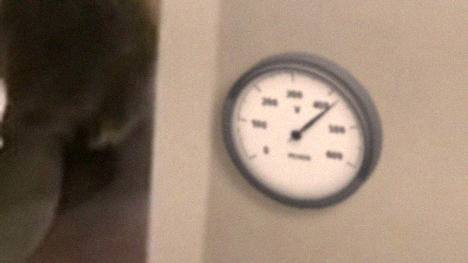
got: 425 V
